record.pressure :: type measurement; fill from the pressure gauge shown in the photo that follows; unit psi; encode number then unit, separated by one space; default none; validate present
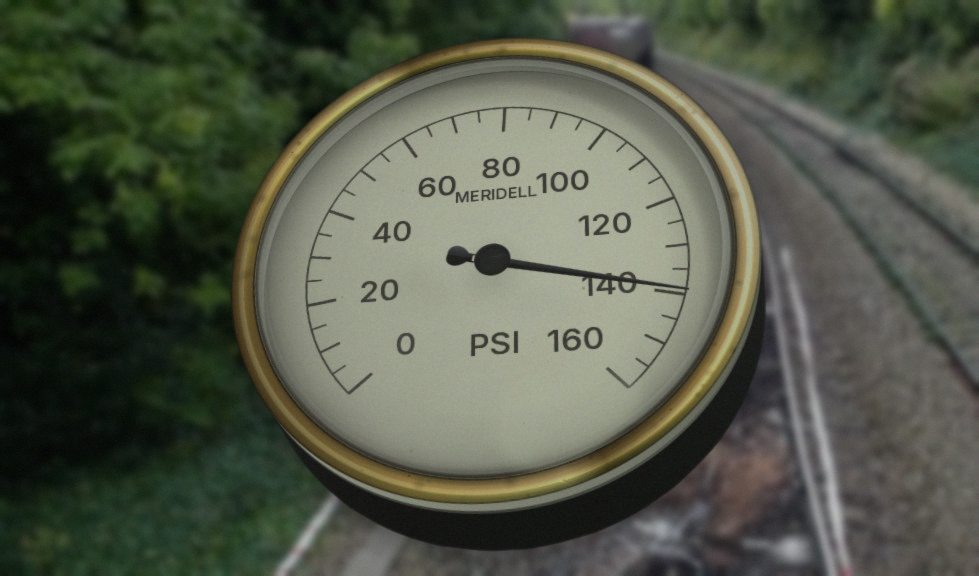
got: 140 psi
